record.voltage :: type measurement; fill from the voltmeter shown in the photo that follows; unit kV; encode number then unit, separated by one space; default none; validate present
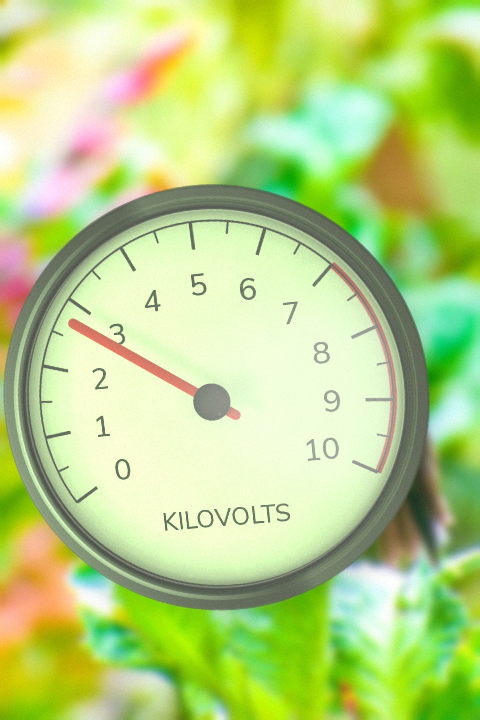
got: 2.75 kV
